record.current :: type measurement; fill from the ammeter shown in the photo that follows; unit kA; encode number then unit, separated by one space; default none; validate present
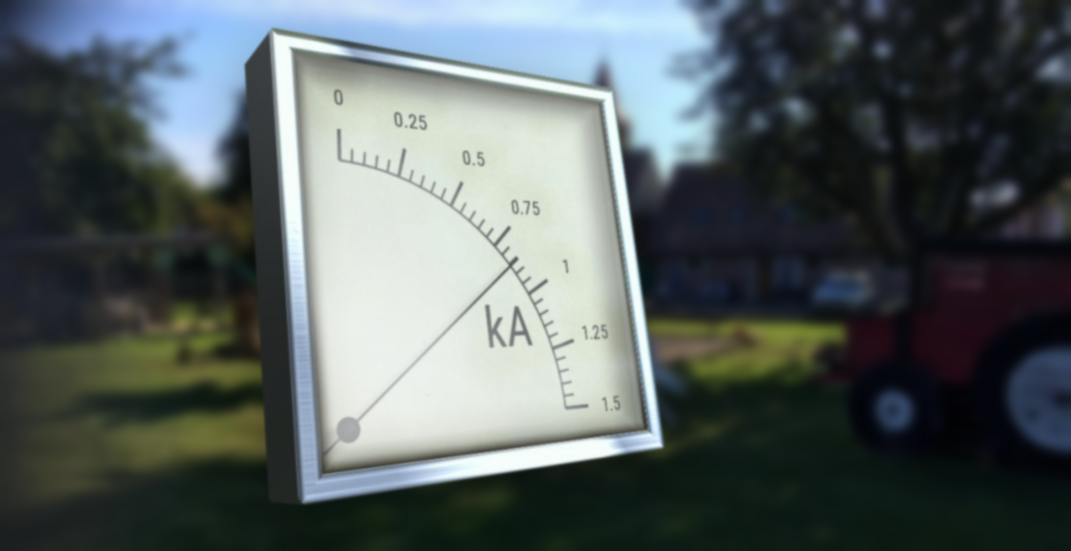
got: 0.85 kA
